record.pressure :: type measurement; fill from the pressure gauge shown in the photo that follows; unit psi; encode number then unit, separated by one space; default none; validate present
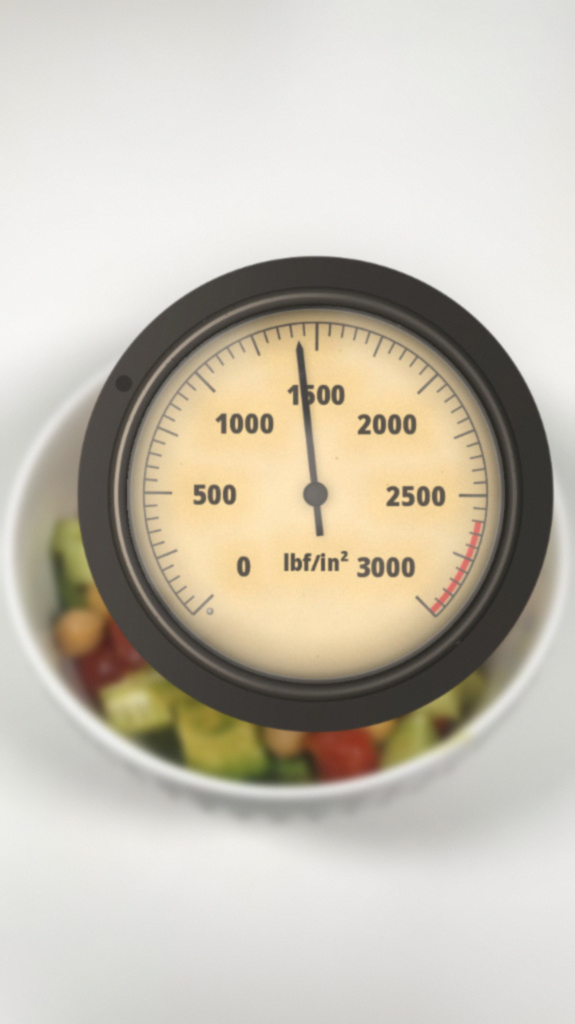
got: 1425 psi
